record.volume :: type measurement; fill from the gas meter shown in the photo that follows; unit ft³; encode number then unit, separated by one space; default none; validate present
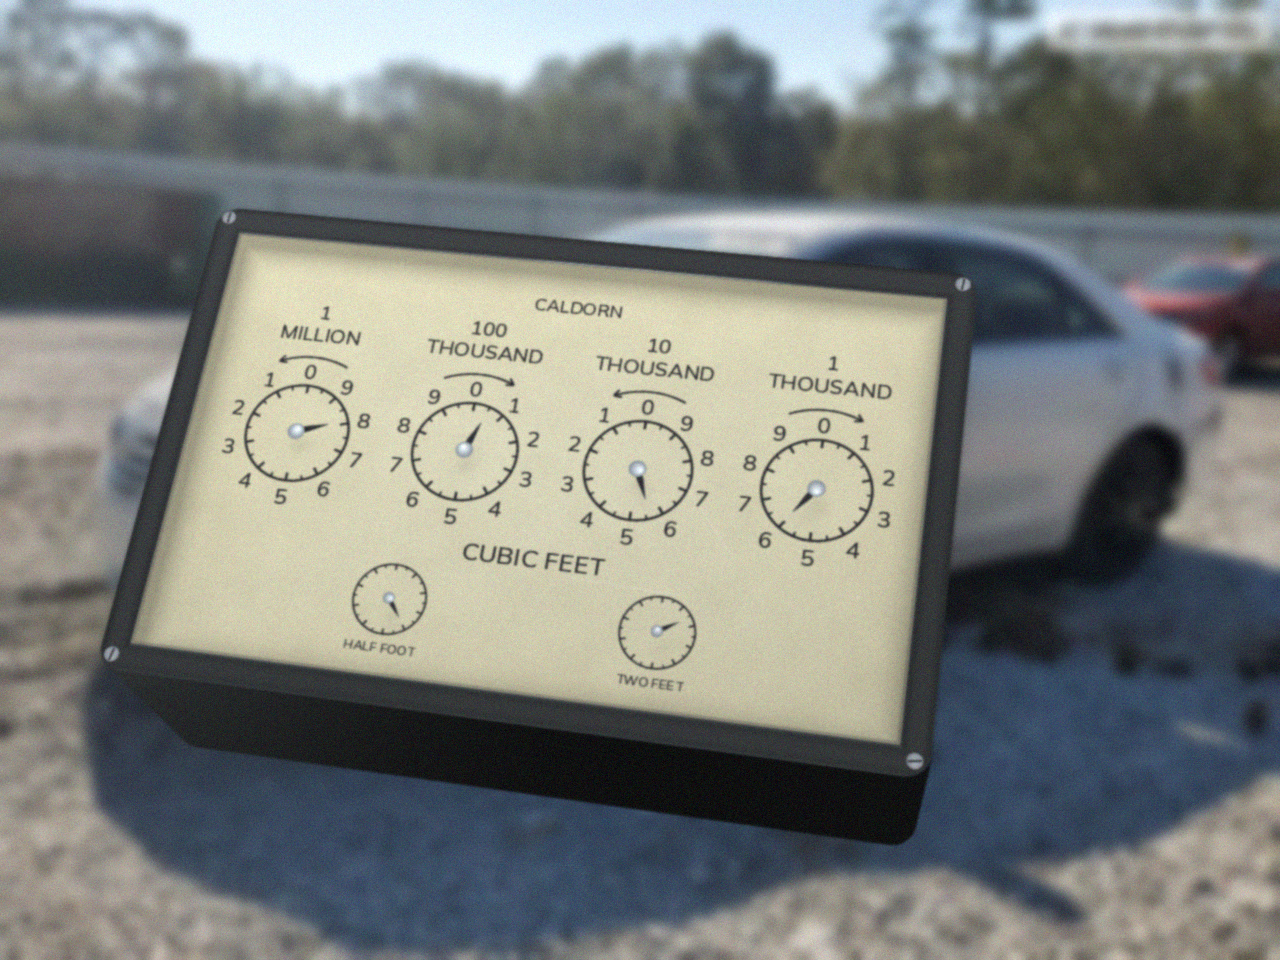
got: 805600 ft³
